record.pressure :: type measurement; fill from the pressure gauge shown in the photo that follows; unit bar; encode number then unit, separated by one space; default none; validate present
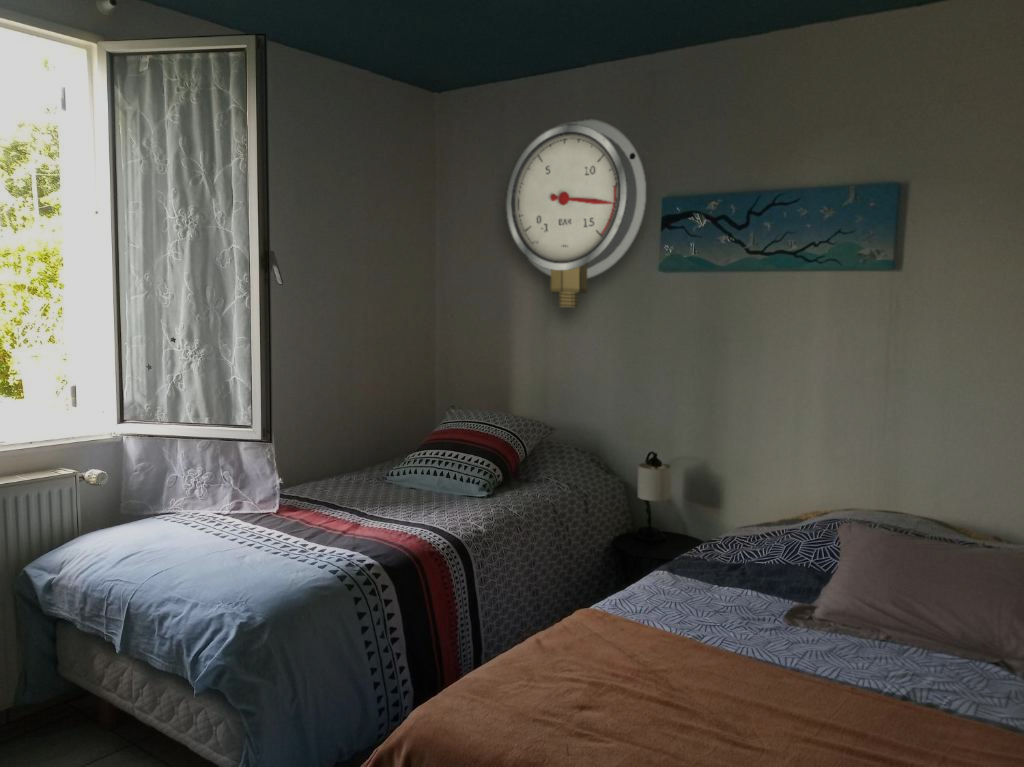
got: 13 bar
